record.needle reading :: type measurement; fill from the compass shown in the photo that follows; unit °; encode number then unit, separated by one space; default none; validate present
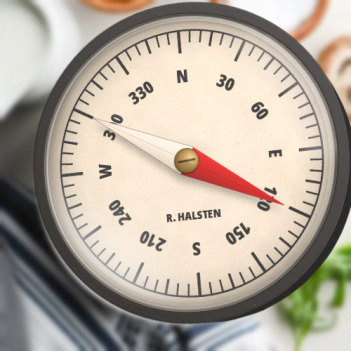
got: 120 °
